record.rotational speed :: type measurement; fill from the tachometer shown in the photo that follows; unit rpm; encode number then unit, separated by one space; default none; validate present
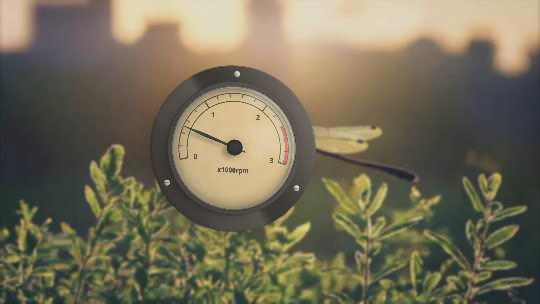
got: 500 rpm
